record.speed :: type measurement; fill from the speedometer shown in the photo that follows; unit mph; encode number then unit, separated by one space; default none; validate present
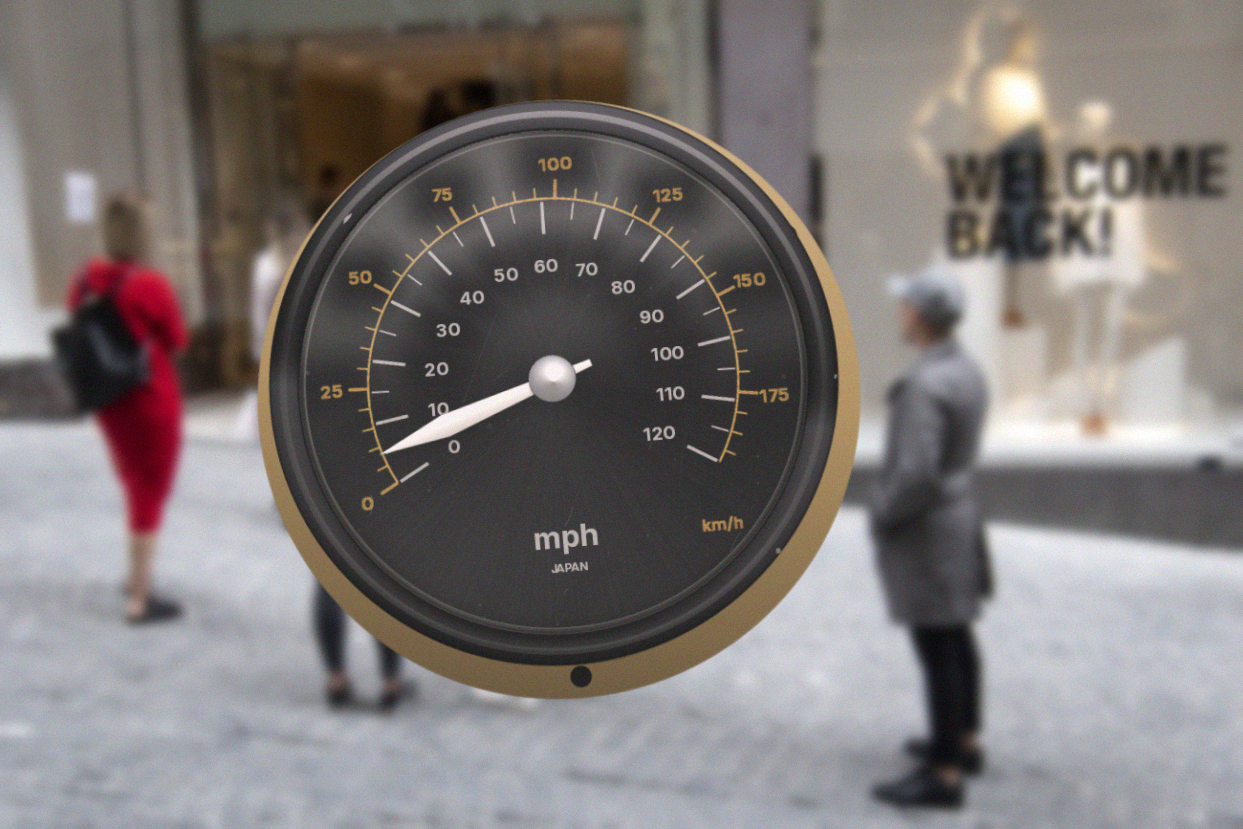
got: 5 mph
